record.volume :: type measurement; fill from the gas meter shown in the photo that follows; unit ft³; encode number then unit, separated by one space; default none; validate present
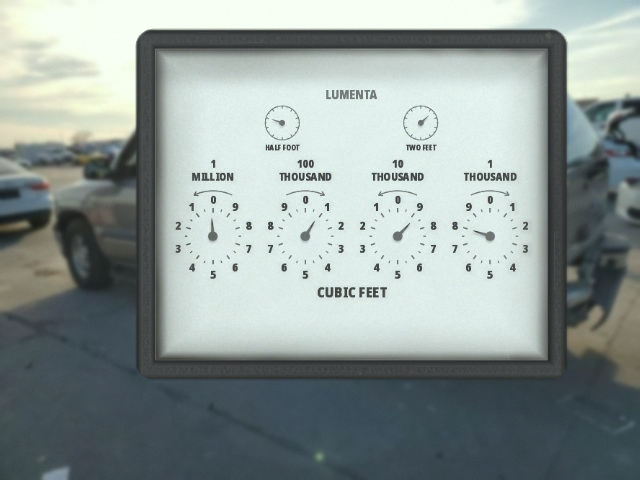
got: 8800 ft³
